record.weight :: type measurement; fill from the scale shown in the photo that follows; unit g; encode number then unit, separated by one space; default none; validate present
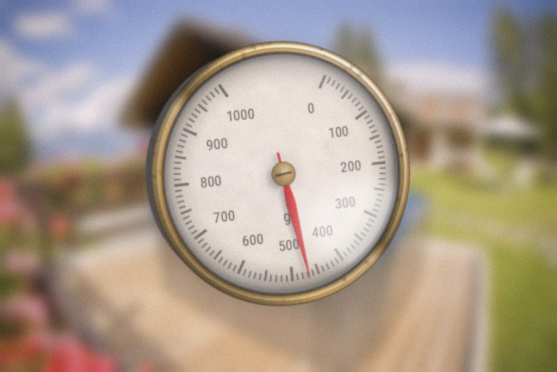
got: 470 g
